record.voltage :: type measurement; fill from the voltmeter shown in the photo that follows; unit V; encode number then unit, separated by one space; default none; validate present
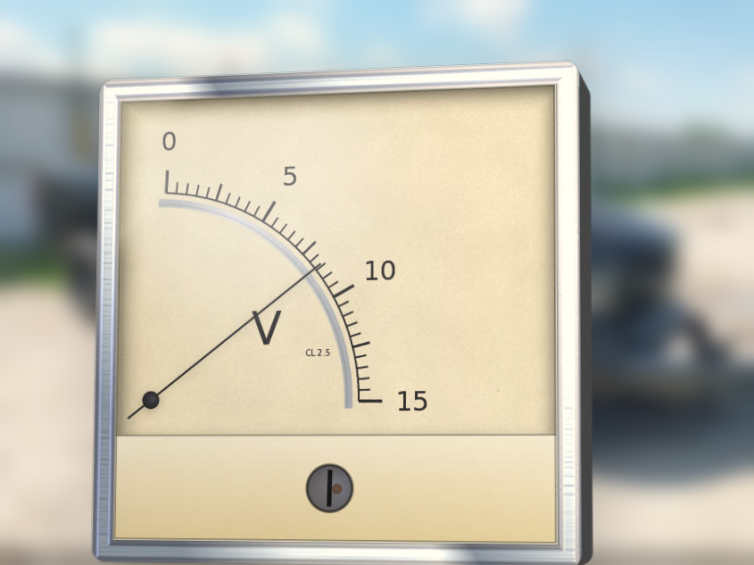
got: 8.5 V
